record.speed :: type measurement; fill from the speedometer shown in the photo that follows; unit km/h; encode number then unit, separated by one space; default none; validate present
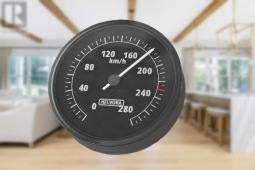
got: 180 km/h
